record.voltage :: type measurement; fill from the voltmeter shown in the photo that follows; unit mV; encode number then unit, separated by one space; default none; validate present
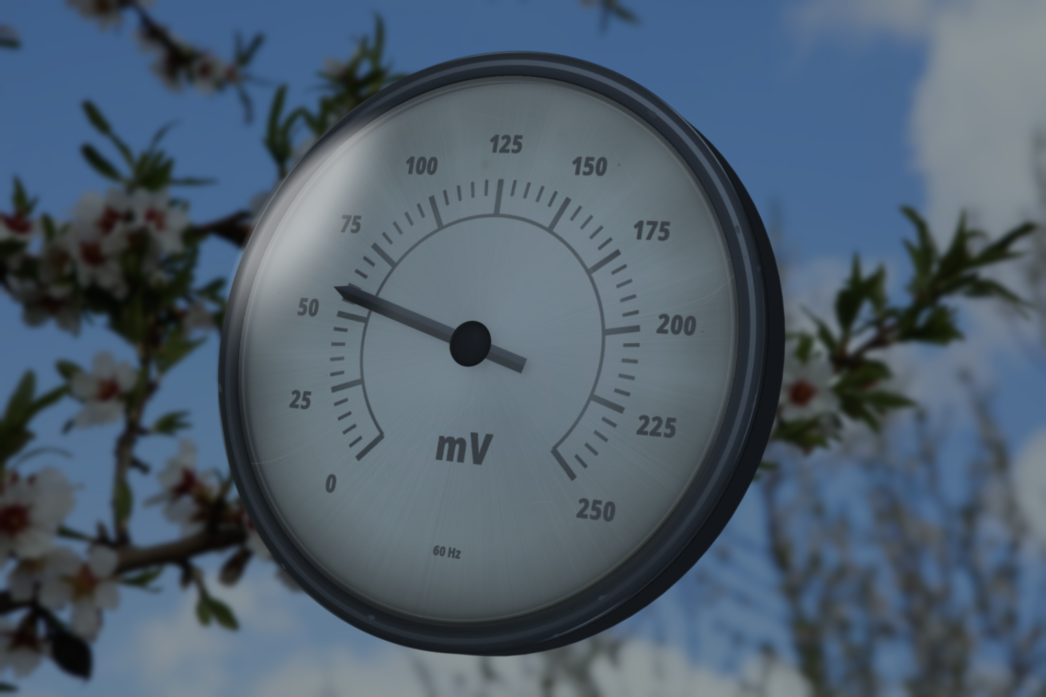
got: 57.5 mV
